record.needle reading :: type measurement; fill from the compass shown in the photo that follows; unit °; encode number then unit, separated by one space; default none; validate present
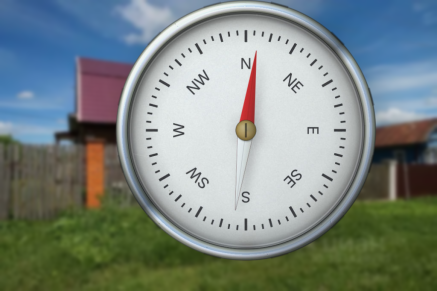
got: 7.5 °
